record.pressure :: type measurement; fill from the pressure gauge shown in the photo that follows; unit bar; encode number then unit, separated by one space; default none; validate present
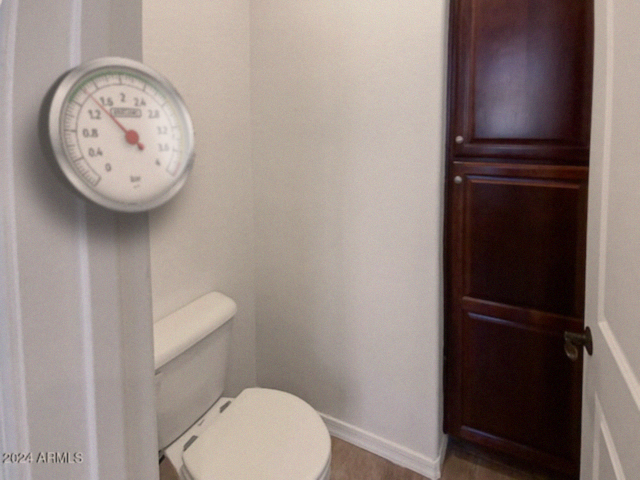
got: 1.4 bar
